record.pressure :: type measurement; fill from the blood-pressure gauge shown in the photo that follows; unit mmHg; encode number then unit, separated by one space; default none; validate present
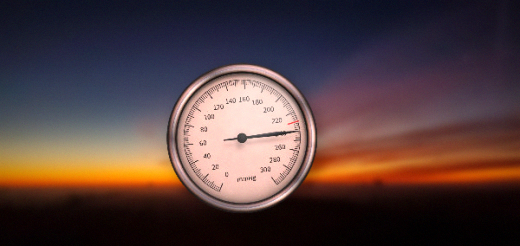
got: 240 mmHg
